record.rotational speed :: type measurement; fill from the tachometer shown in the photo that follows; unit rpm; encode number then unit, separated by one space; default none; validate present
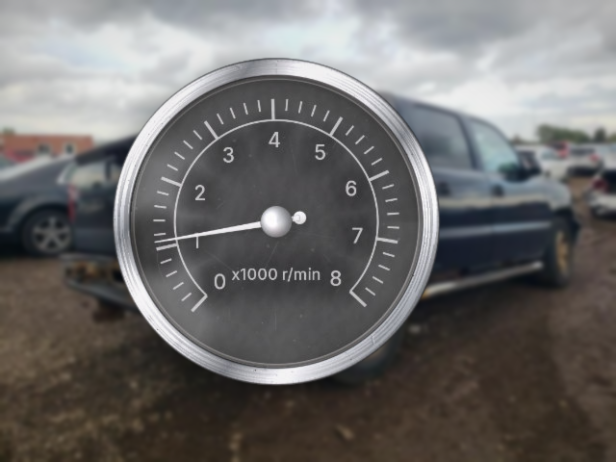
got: 1100 rpm
